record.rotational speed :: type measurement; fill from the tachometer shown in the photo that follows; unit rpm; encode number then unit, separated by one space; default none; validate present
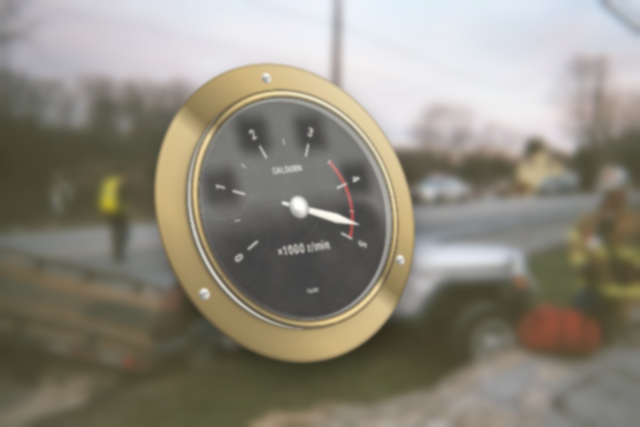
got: 4750 rpm
